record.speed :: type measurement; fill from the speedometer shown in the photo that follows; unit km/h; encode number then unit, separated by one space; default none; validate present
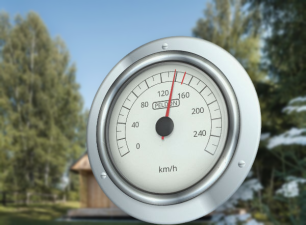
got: 140 km/h
